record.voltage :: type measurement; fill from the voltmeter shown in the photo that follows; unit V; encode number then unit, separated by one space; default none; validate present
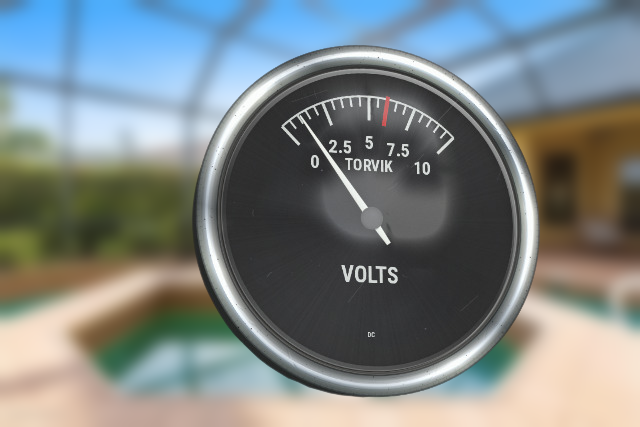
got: 1 V
